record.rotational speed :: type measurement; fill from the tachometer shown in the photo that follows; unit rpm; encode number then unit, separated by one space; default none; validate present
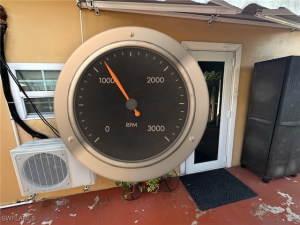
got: 1150 rpm
